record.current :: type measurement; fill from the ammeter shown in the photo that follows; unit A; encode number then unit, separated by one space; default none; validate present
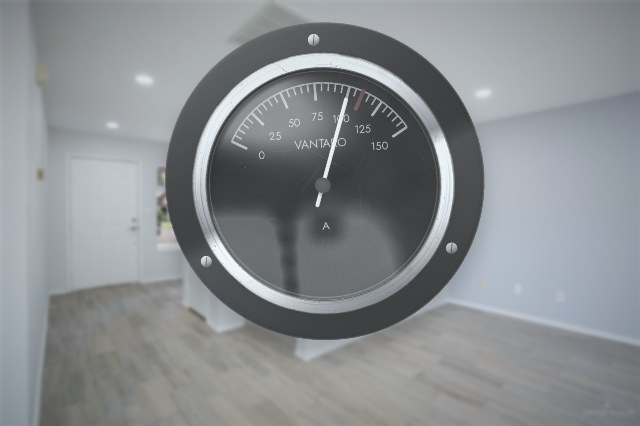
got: 100 A
